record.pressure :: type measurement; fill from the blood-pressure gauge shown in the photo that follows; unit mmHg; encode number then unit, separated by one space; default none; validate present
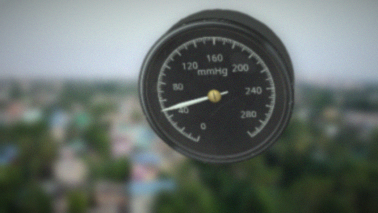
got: 50 mmHg
